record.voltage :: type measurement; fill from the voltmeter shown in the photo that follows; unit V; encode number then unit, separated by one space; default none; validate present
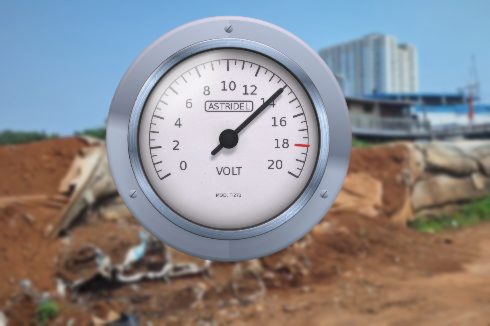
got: 14 V
